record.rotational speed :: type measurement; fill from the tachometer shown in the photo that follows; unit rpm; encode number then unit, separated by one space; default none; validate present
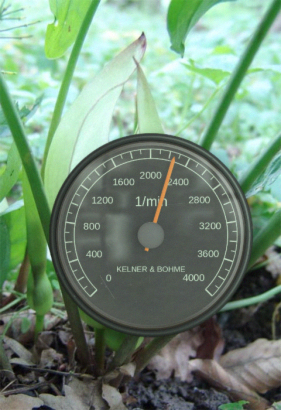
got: 2250 rpm
